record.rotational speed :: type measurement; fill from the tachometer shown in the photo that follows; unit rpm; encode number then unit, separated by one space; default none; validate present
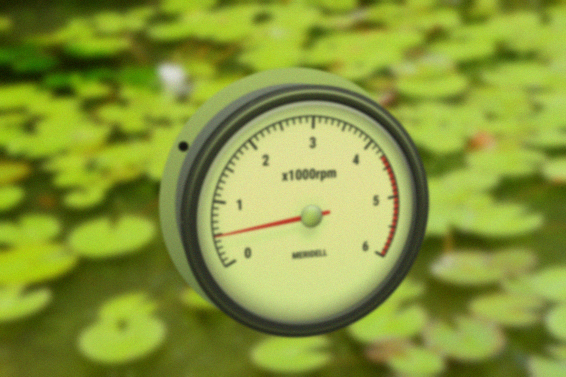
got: 500 rpm
